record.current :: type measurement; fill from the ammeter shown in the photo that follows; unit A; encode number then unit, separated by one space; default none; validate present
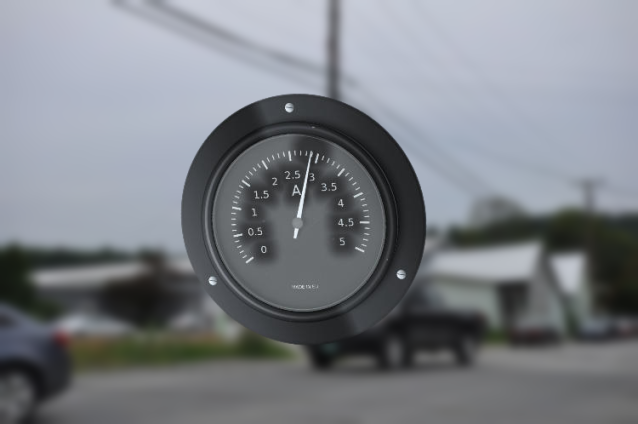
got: 2.9 A
